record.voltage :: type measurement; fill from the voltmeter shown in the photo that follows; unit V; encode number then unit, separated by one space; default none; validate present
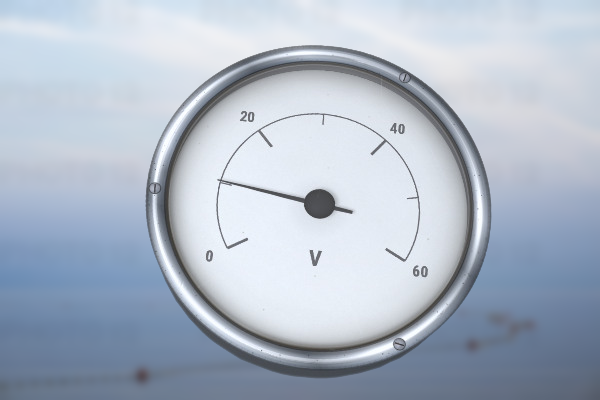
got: 10 V
